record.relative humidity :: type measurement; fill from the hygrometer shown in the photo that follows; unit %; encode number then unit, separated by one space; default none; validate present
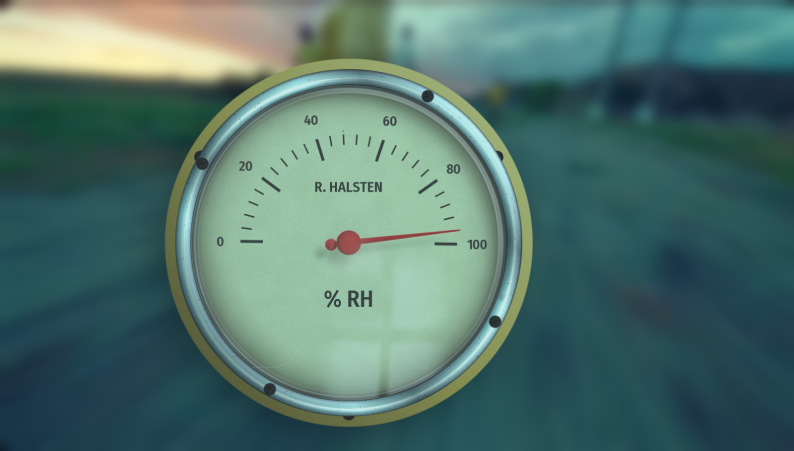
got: 96 %
